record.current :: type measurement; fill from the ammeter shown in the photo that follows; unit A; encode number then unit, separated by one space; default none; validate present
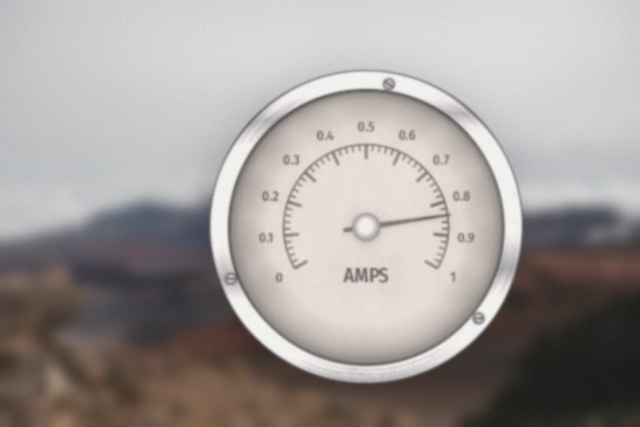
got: 0.84 A
